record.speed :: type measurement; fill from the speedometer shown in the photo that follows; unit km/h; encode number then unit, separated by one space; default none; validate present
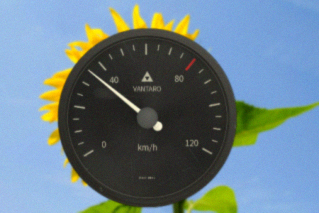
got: 35 km/h
